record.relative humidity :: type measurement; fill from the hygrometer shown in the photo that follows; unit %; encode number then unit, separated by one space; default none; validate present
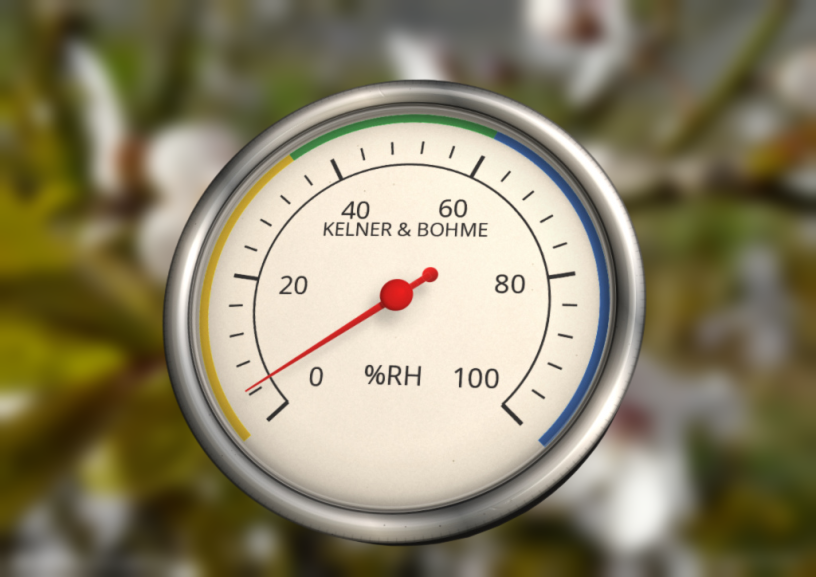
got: 4 %
